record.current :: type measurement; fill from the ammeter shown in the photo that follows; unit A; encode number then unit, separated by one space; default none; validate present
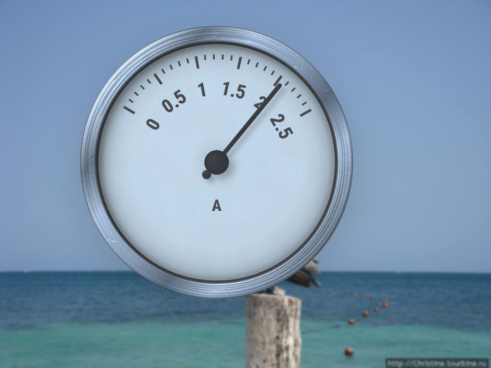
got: 2.05 A
